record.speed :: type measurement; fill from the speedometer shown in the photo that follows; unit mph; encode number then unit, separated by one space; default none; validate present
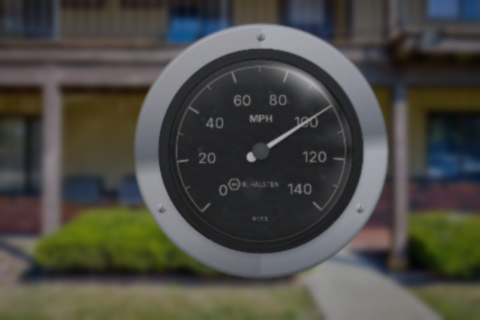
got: 100 mph
